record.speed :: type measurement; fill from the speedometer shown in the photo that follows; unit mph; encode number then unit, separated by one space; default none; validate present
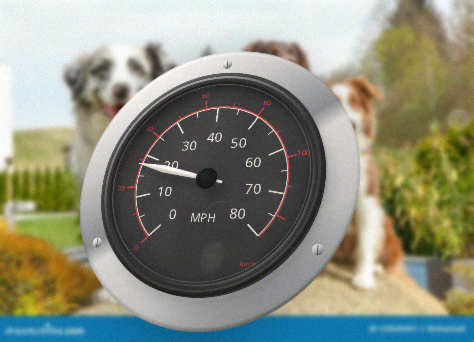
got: 17.5 mph
